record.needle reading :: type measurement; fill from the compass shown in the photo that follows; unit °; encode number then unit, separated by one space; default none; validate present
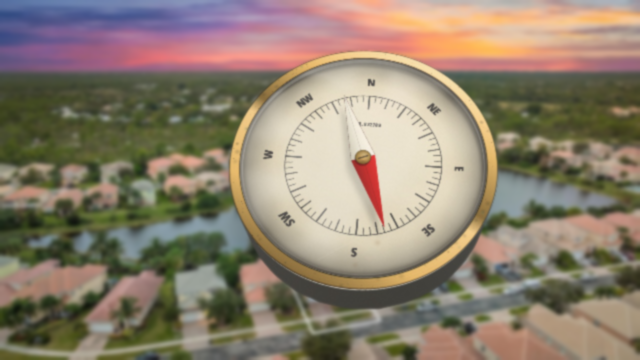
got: 160 °
